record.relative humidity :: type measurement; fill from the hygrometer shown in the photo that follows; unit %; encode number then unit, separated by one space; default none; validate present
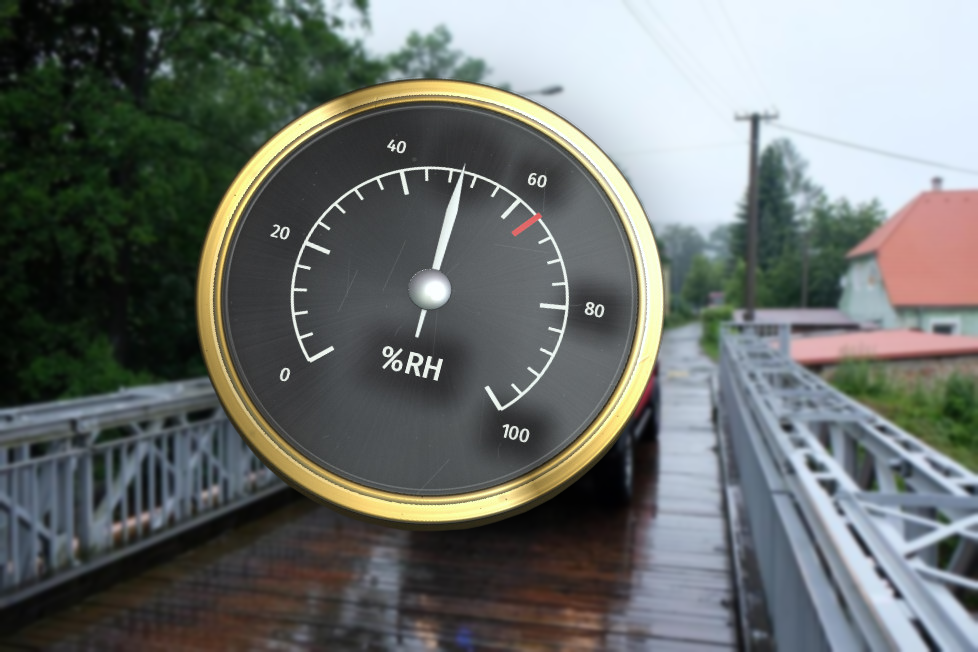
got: 50 %
